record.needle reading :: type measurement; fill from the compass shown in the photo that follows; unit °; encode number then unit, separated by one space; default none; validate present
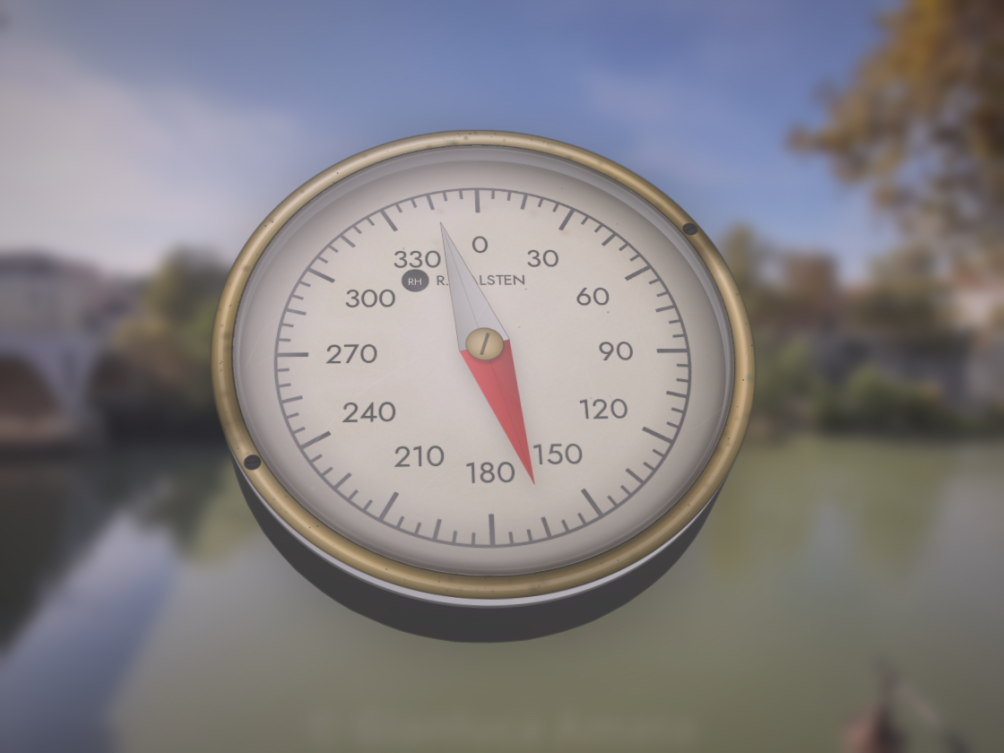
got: 165 °
